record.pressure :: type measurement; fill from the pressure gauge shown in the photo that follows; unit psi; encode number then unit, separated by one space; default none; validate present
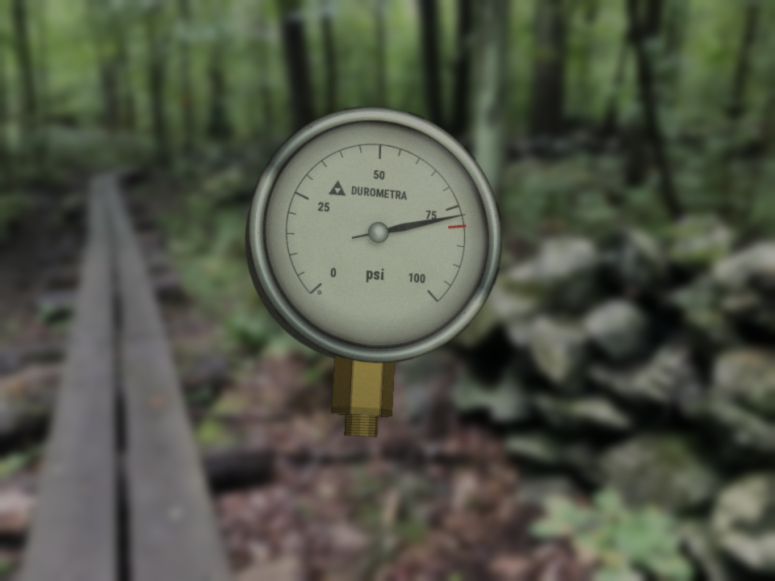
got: 77.5 psi
